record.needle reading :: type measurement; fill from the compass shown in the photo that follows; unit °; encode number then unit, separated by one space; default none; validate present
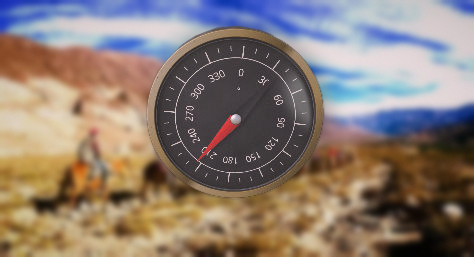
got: 215 °
